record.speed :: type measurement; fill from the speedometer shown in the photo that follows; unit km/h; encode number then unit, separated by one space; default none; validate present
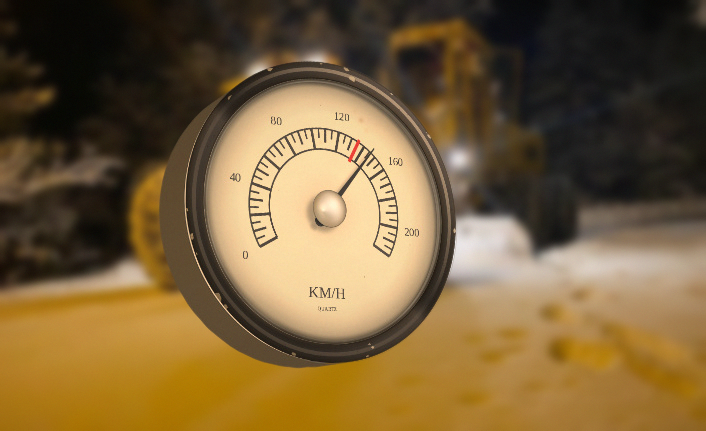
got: 145 km/h
